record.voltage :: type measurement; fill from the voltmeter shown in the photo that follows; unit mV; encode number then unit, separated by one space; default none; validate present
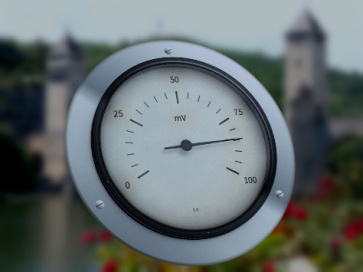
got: 85 mV
